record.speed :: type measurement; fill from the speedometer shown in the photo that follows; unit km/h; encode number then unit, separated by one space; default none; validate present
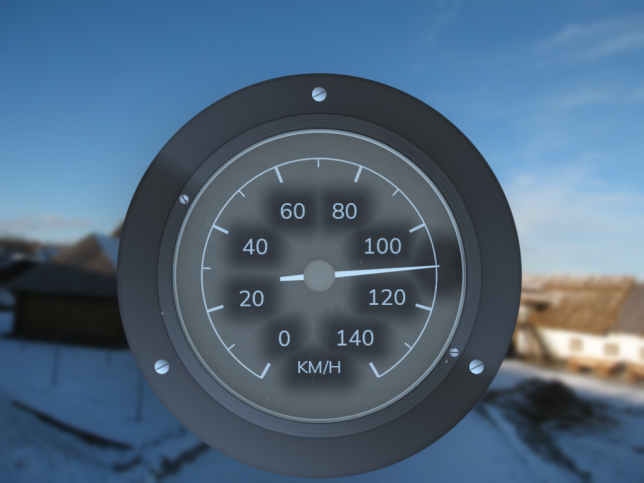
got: 110 km/h
